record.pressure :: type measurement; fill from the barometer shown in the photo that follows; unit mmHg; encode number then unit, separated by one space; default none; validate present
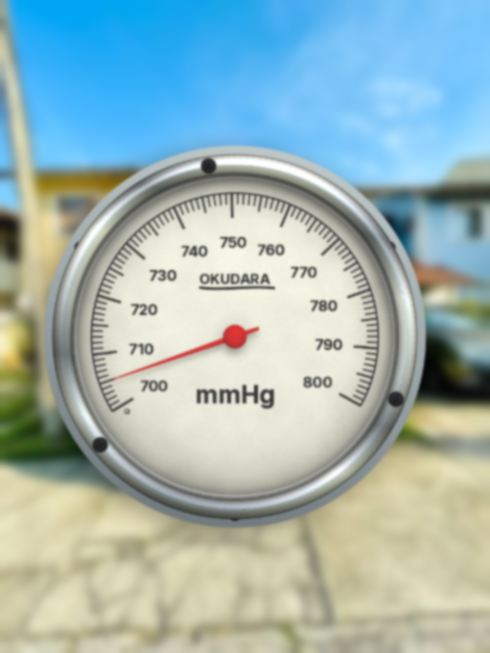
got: 705 mmHg
